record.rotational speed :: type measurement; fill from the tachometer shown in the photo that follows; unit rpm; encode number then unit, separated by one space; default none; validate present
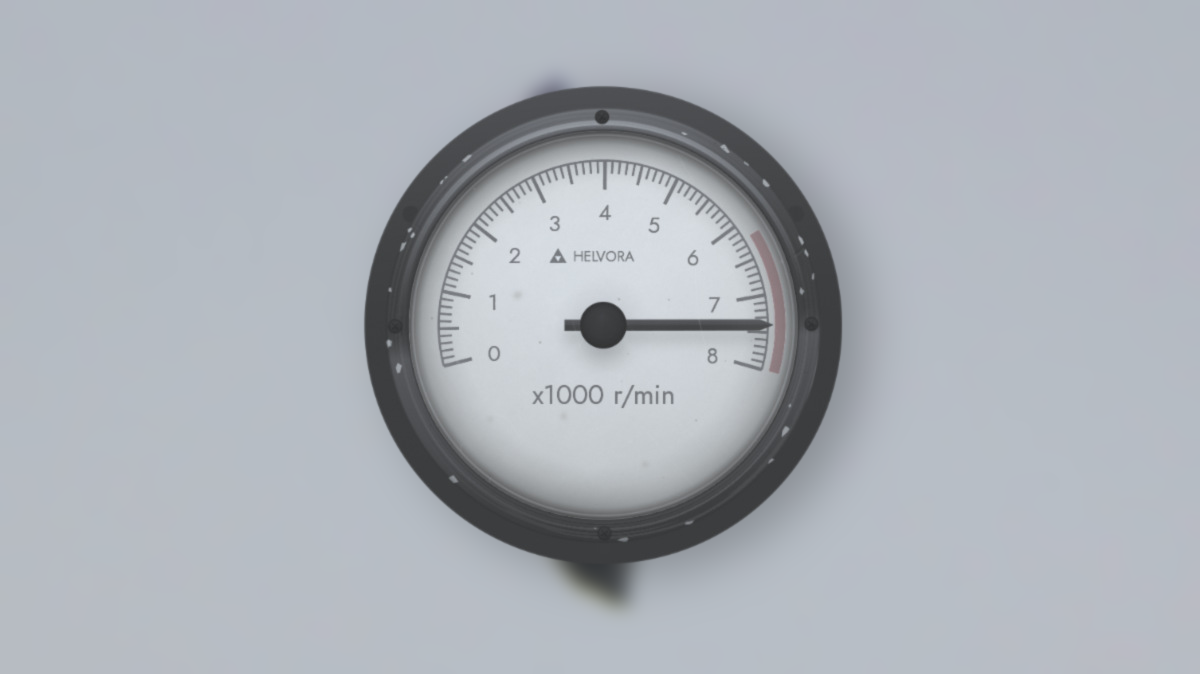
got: 7400 rpm
